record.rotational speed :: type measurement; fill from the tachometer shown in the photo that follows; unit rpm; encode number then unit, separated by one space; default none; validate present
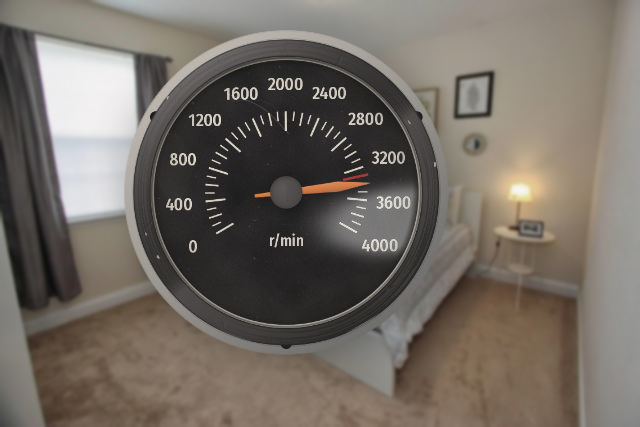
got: 3400 rpm
